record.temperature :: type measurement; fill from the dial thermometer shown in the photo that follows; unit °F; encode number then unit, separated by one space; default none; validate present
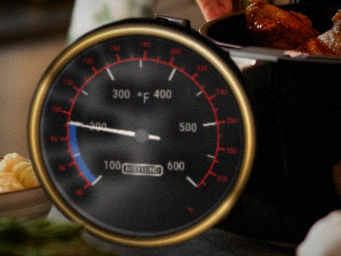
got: 200 °F
